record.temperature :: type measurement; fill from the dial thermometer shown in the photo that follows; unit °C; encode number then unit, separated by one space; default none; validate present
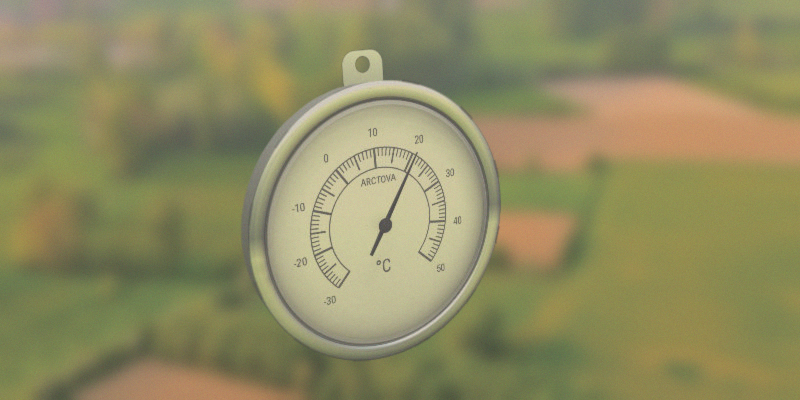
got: 20 °C
